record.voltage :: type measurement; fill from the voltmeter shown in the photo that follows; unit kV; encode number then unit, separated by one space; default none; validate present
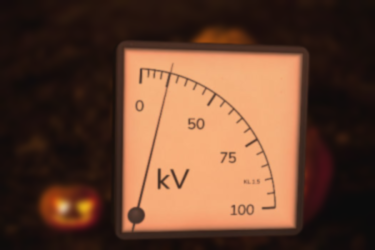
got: 25 kV
